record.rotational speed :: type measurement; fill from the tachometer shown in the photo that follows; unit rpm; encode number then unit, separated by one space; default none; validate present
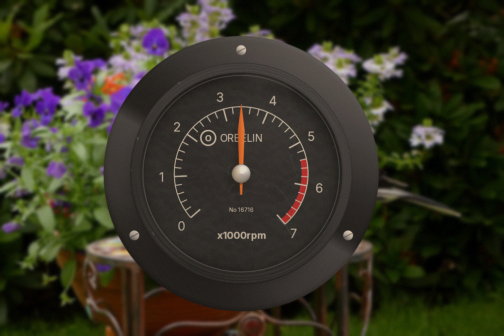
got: 3400 rpm
